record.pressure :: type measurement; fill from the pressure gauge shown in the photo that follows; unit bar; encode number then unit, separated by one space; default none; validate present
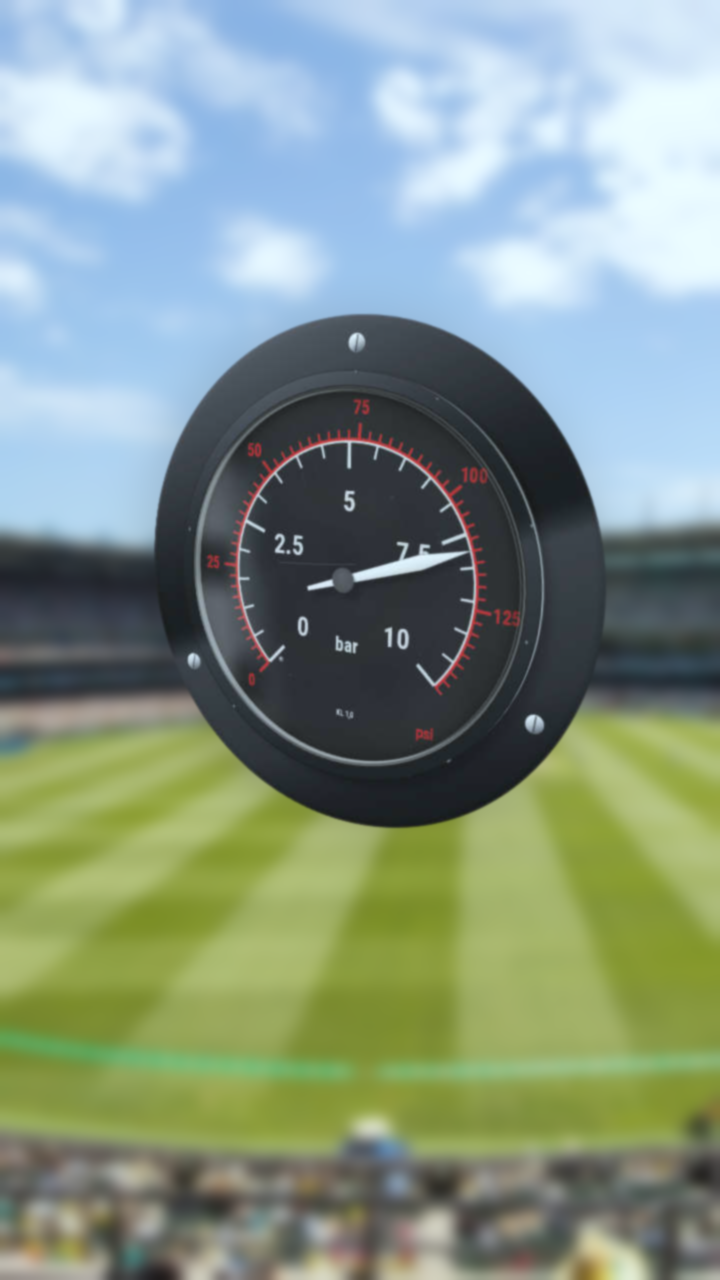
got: 7.75 bar
